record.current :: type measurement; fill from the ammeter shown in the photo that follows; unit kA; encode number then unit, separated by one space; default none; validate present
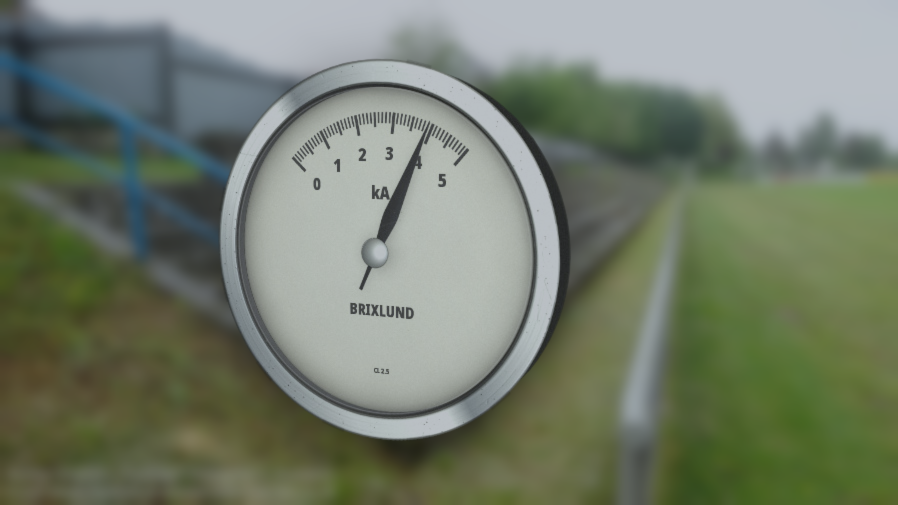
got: 4 kA
